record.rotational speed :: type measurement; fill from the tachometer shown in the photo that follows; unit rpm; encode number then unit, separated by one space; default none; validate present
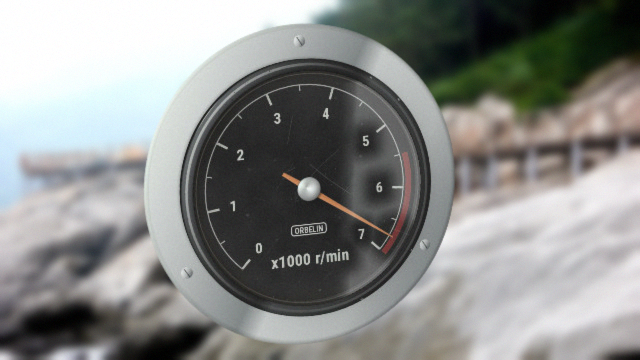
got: 6750 rpm
